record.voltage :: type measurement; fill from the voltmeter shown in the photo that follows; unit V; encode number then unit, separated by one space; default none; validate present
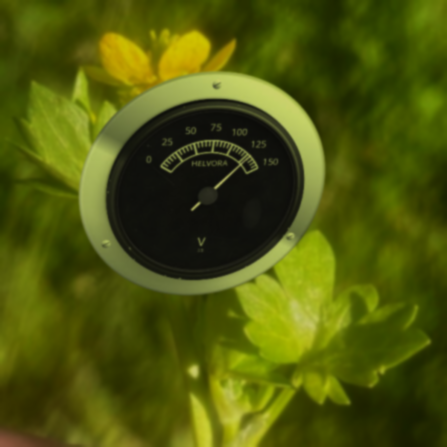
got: 125 V
